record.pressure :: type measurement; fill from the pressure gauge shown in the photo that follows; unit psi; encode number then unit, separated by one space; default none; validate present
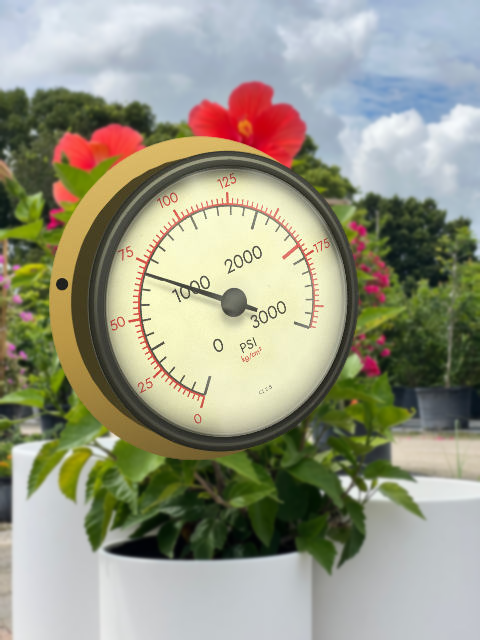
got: 1000 psi
